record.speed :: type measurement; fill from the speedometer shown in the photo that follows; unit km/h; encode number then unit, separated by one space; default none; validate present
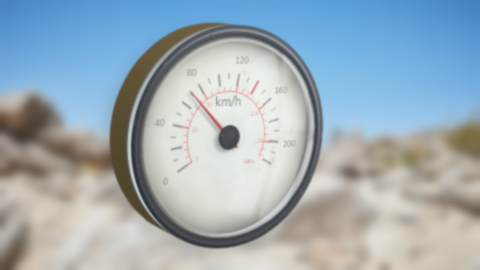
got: 70 km/h
